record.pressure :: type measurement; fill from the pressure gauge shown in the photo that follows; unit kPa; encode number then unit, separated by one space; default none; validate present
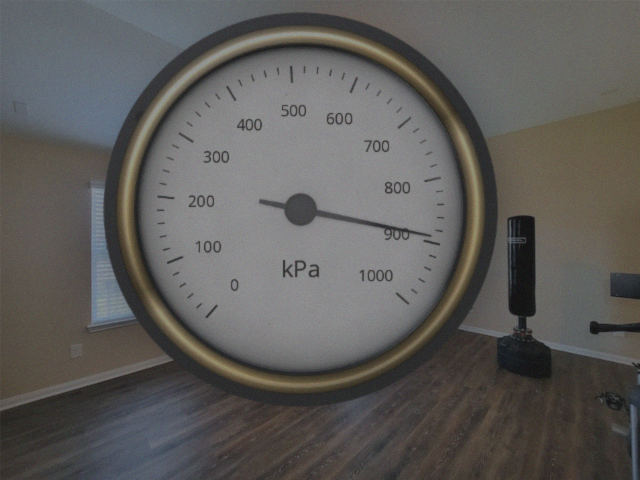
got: 890 kPa
